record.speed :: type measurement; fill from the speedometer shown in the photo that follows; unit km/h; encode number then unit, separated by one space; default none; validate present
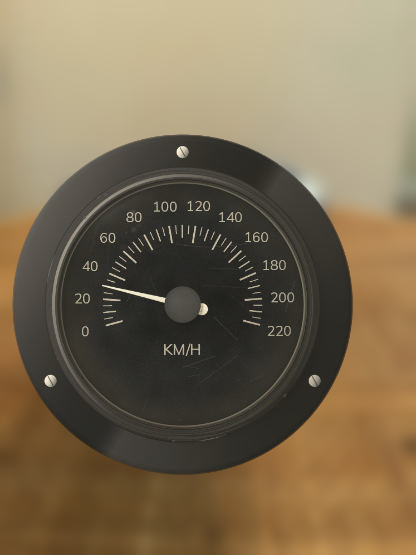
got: 30 km/h
